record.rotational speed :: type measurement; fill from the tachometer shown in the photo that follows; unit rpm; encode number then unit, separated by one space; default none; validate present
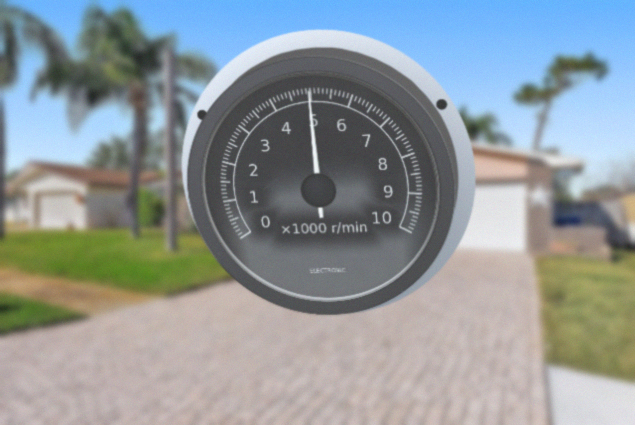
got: 5000 rpm
